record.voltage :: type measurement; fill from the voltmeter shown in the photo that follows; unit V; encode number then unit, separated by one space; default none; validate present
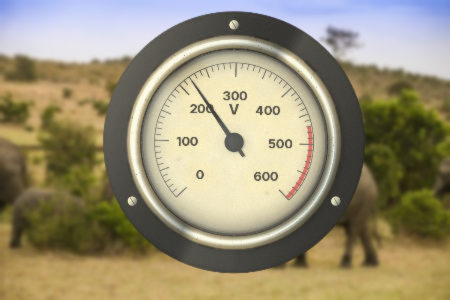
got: 220 V
